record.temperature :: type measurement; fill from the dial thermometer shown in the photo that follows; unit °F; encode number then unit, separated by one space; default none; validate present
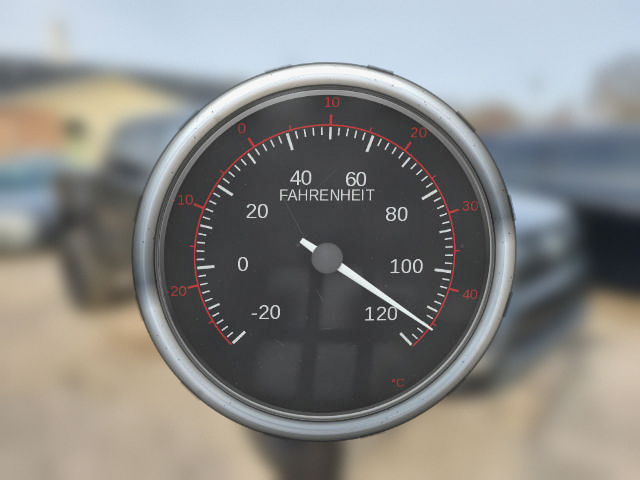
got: 114 °F
